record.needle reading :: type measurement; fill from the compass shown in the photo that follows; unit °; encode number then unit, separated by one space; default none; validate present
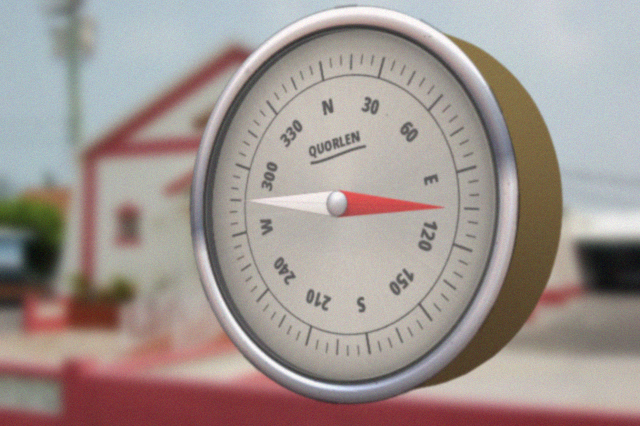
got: 105 °
